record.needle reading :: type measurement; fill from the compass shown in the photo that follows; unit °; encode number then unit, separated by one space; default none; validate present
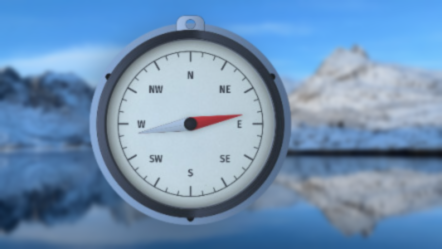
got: 80 °
